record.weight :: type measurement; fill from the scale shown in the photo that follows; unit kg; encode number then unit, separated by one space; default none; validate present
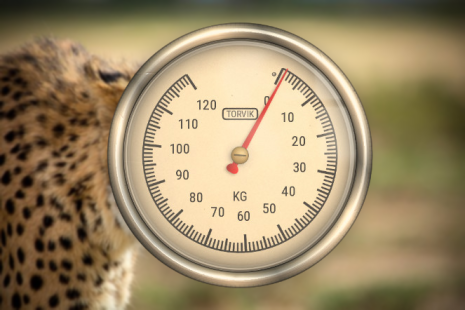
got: 1 kg
